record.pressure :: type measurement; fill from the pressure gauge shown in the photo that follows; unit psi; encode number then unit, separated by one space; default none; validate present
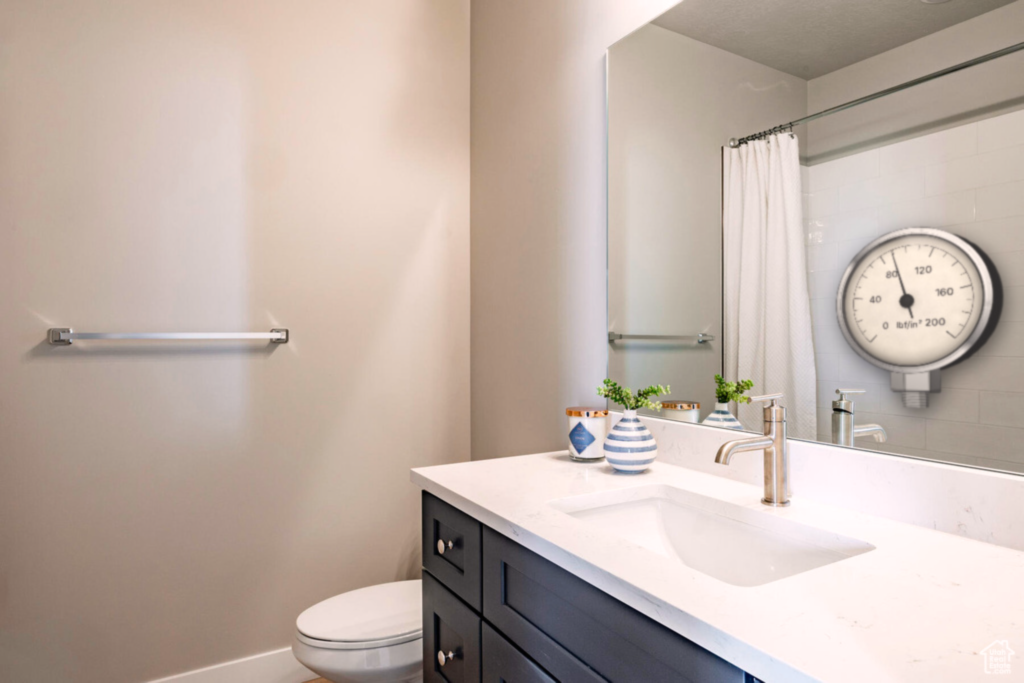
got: 90 psi
